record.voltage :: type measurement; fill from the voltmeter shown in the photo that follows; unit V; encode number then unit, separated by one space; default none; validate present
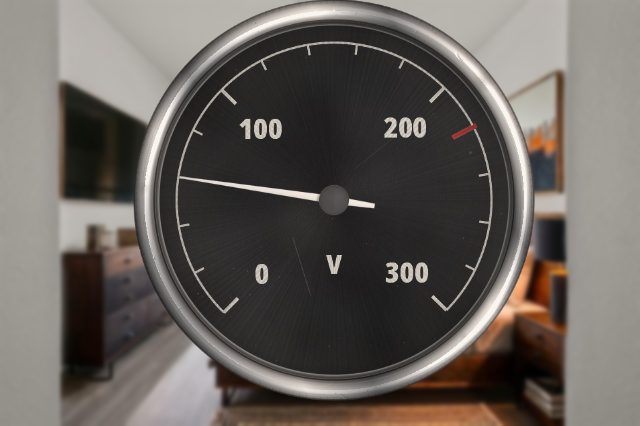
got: 60 V
